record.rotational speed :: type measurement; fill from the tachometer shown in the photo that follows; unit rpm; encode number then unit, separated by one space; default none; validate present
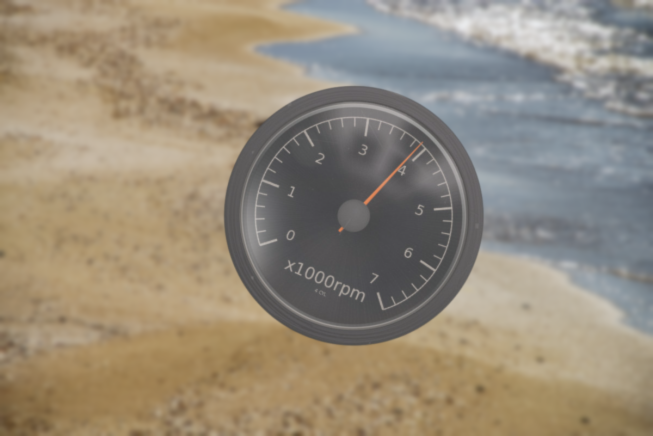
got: 3900 rpm
